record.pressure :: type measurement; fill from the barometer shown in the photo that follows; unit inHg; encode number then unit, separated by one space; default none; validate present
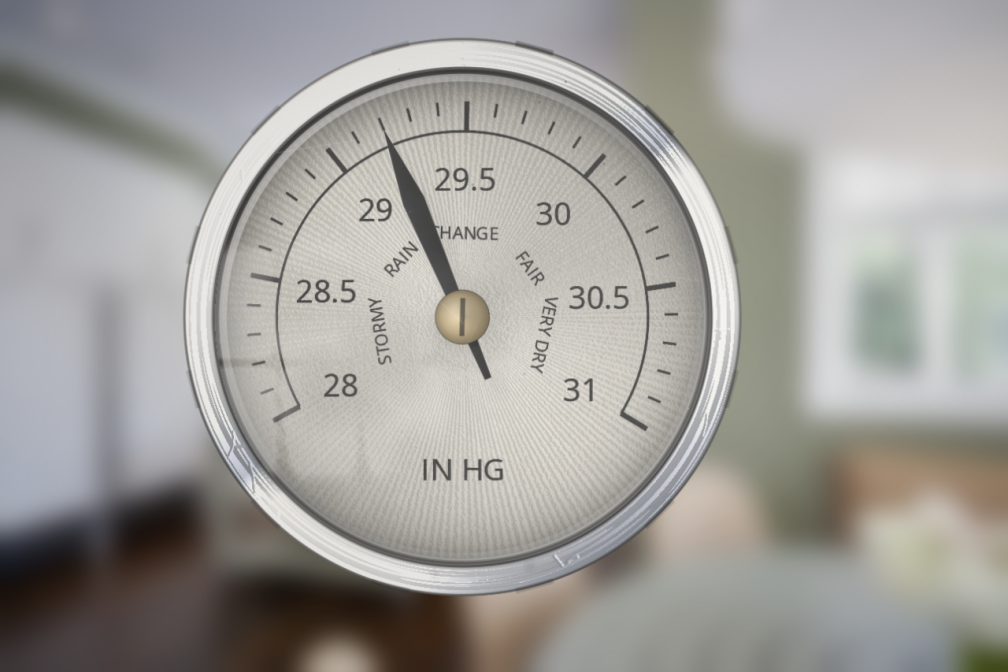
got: 29.2 inHg
